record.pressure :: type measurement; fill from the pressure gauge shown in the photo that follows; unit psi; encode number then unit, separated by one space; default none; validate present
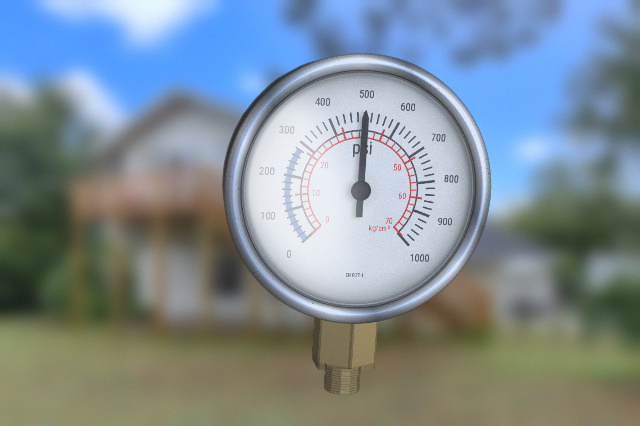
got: 500 psi
